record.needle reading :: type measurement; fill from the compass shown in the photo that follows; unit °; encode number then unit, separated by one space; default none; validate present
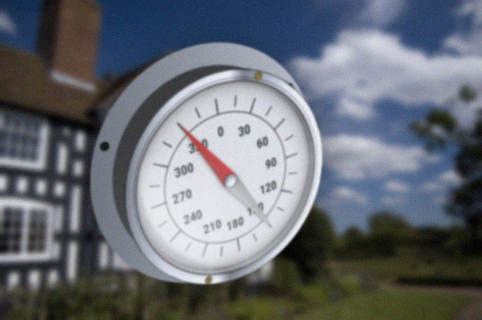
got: 330 °
